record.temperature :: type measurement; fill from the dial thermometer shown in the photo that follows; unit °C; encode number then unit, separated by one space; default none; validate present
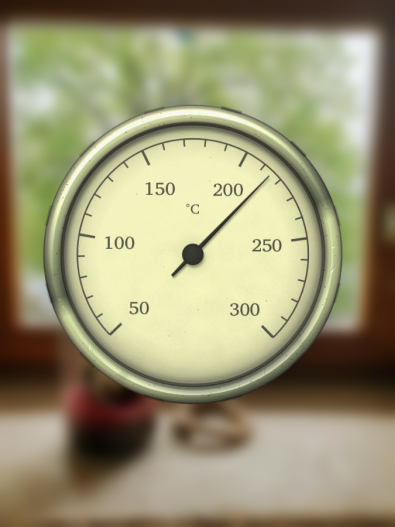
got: 215 °C
